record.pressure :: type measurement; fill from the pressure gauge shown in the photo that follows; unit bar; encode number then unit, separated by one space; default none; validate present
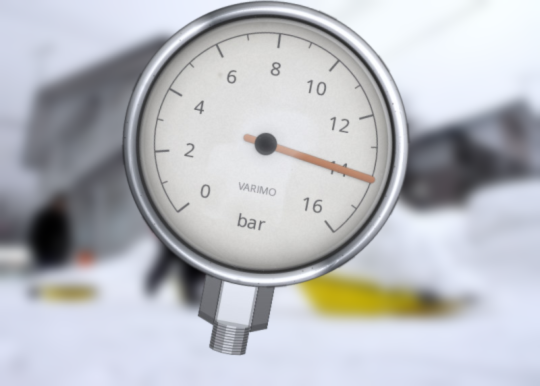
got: 14 bar
